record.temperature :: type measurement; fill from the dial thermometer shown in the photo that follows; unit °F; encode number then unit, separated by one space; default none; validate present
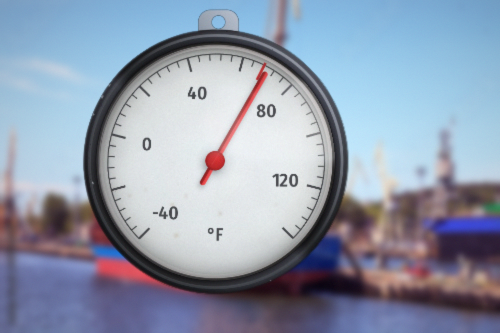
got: 70 °F
